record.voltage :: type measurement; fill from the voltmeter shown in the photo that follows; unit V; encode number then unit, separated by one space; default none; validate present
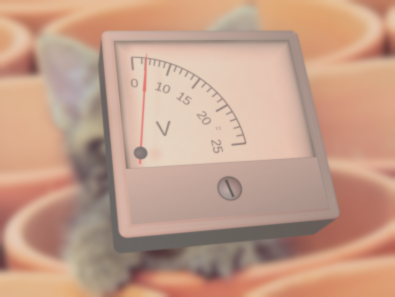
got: 5 V
